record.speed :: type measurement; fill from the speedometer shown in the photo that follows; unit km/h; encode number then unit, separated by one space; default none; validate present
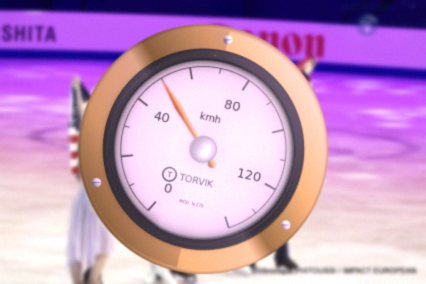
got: 50 km/h
